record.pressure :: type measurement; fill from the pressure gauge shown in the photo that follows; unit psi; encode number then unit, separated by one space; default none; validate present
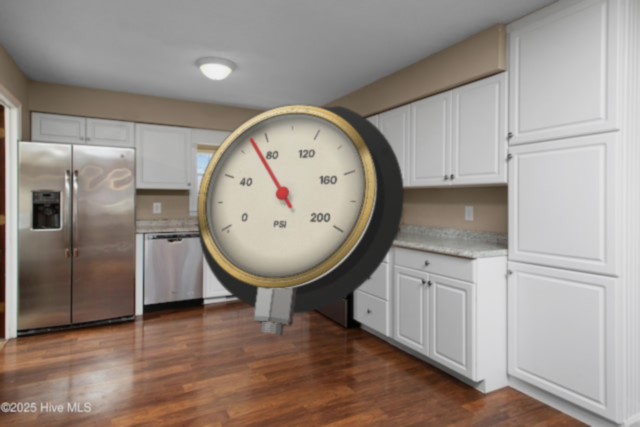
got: 70 psi
